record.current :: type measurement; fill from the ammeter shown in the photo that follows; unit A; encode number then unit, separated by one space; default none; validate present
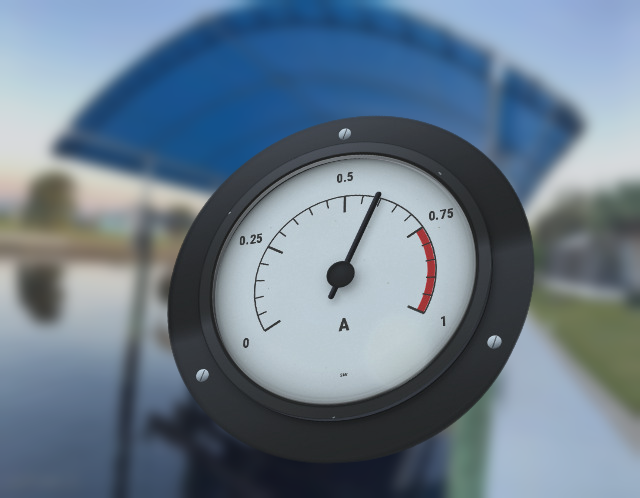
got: 0.6 A
